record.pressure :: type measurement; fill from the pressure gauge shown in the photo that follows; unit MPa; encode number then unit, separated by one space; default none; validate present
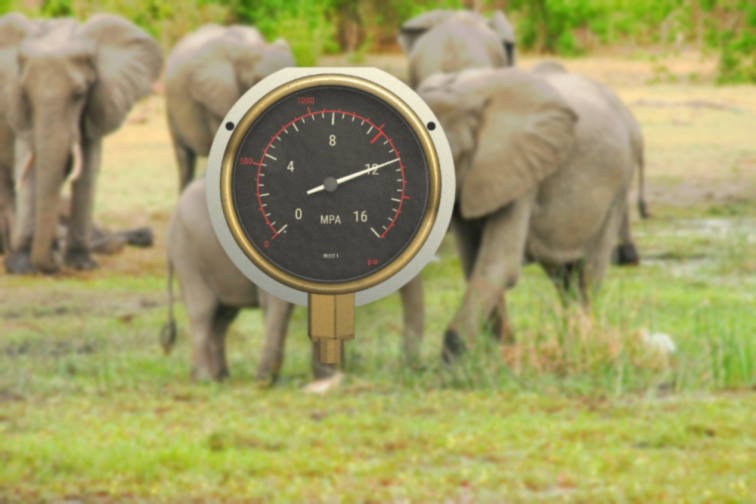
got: 12 MPa
